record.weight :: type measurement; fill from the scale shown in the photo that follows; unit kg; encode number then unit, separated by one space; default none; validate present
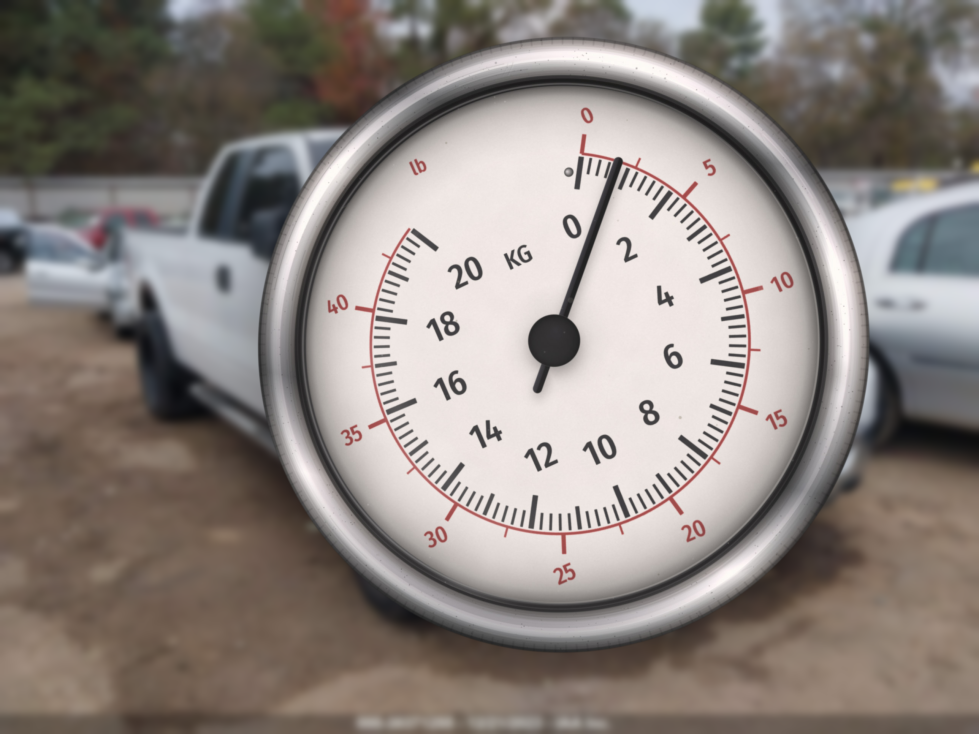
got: 0.8 kg
